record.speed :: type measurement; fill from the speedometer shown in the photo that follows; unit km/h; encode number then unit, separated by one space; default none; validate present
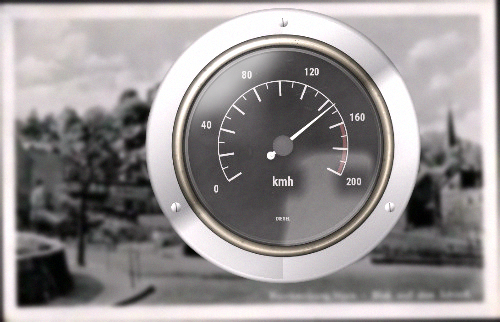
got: 145 km/h
